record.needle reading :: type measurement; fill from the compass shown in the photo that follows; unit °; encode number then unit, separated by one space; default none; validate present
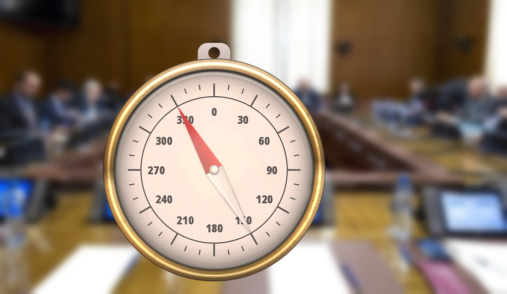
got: 330 °
